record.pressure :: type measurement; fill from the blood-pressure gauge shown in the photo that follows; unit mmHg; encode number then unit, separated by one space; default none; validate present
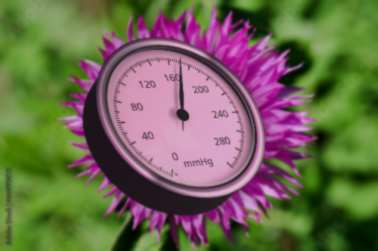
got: 170 mmHg
